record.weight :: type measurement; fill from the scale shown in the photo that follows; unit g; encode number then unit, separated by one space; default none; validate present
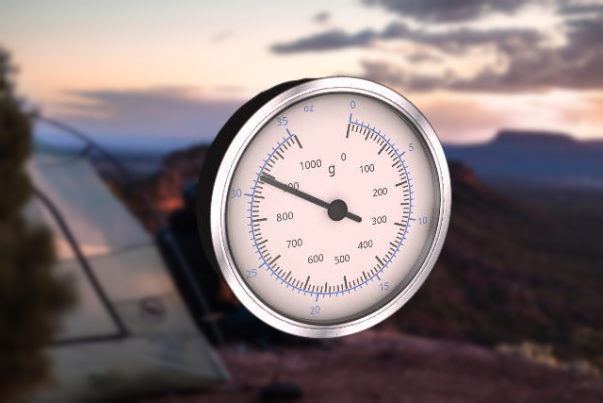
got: 890 g
